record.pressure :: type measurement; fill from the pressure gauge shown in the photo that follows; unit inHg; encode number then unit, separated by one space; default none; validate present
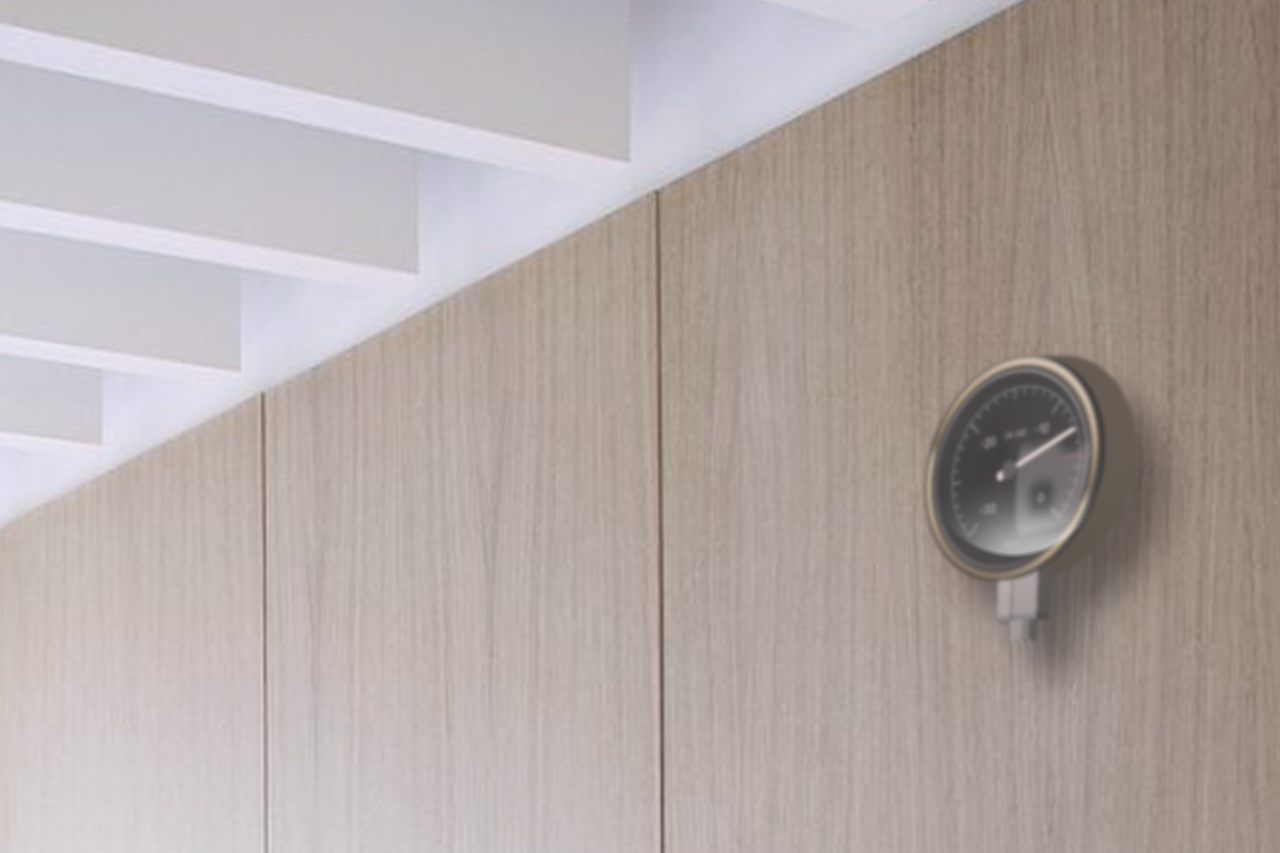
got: -7 inHg
